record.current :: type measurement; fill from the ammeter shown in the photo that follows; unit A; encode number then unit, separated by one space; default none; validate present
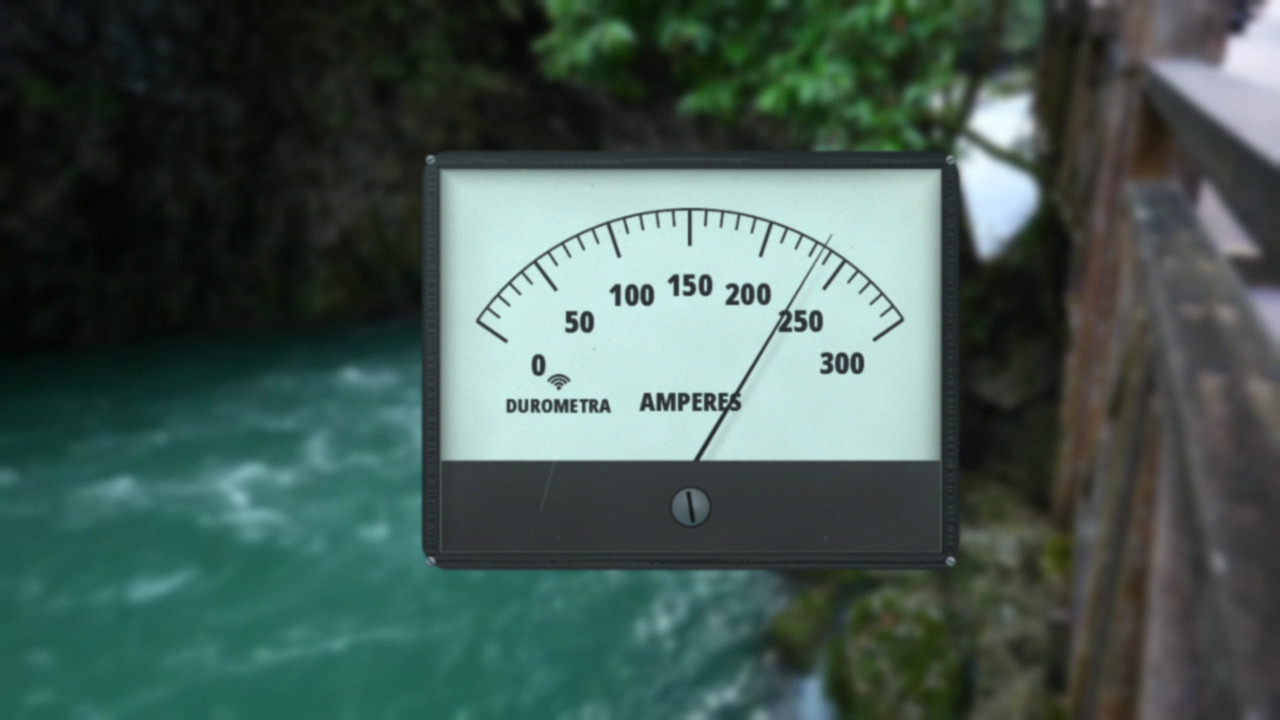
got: 235 A
